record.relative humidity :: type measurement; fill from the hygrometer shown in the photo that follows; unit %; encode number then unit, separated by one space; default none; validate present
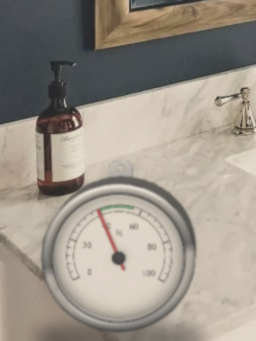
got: 40 %
